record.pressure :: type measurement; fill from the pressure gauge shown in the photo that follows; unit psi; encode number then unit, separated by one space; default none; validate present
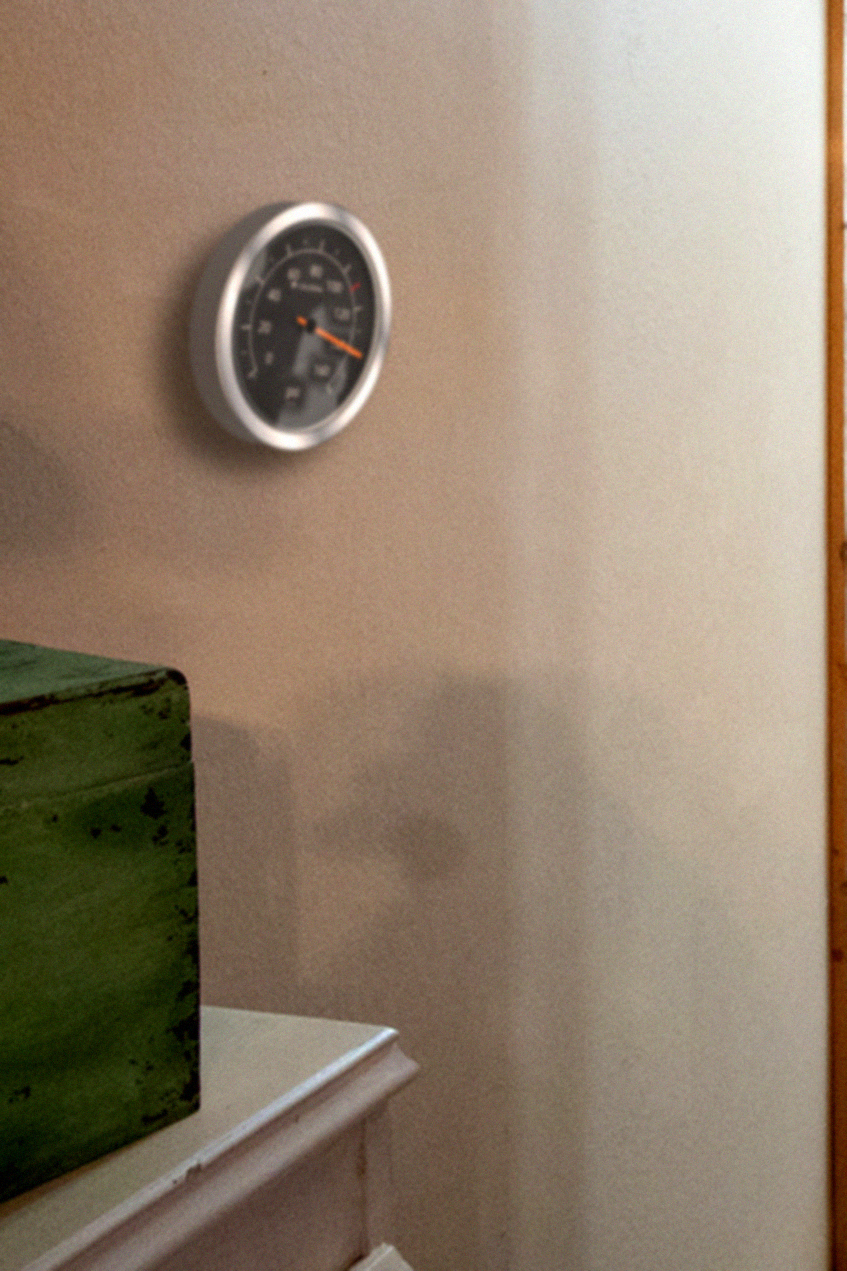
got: 140 psi
